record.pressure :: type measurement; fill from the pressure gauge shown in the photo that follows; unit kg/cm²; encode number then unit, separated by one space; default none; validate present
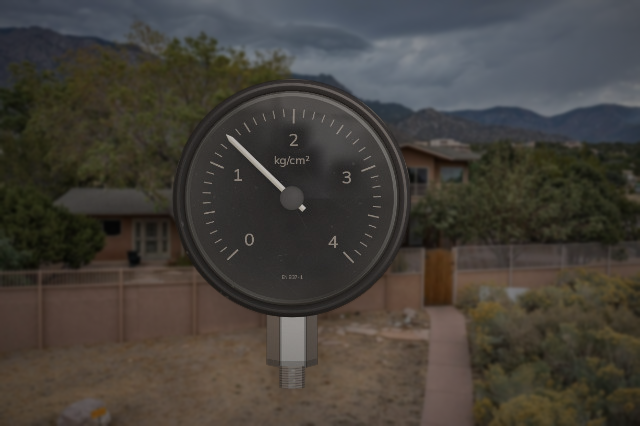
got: 1.3 kg/cm²
